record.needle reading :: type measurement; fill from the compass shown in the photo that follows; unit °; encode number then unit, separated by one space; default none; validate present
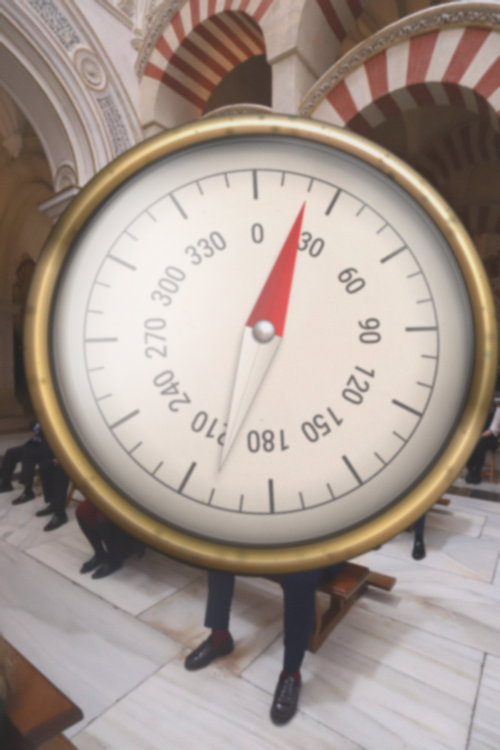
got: 20 °
